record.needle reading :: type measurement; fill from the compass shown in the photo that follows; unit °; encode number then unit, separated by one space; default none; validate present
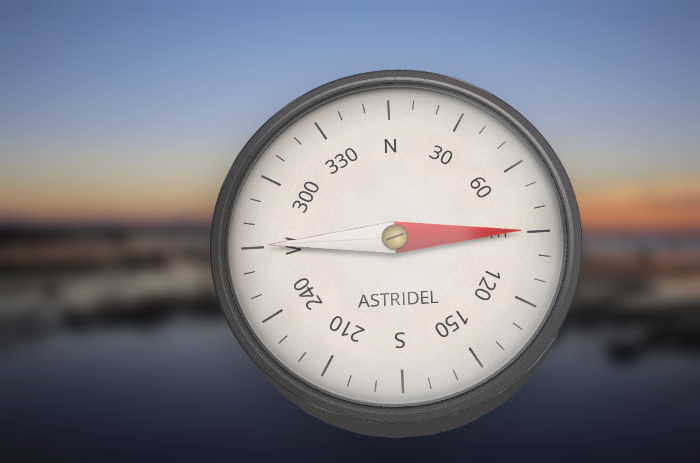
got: 90 °
